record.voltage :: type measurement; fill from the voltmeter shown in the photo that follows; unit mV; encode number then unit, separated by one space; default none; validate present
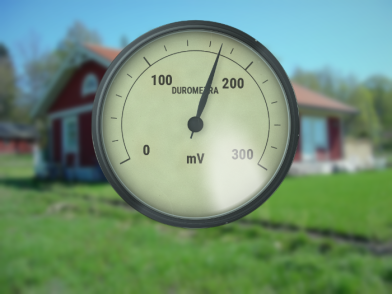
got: 170 mV
